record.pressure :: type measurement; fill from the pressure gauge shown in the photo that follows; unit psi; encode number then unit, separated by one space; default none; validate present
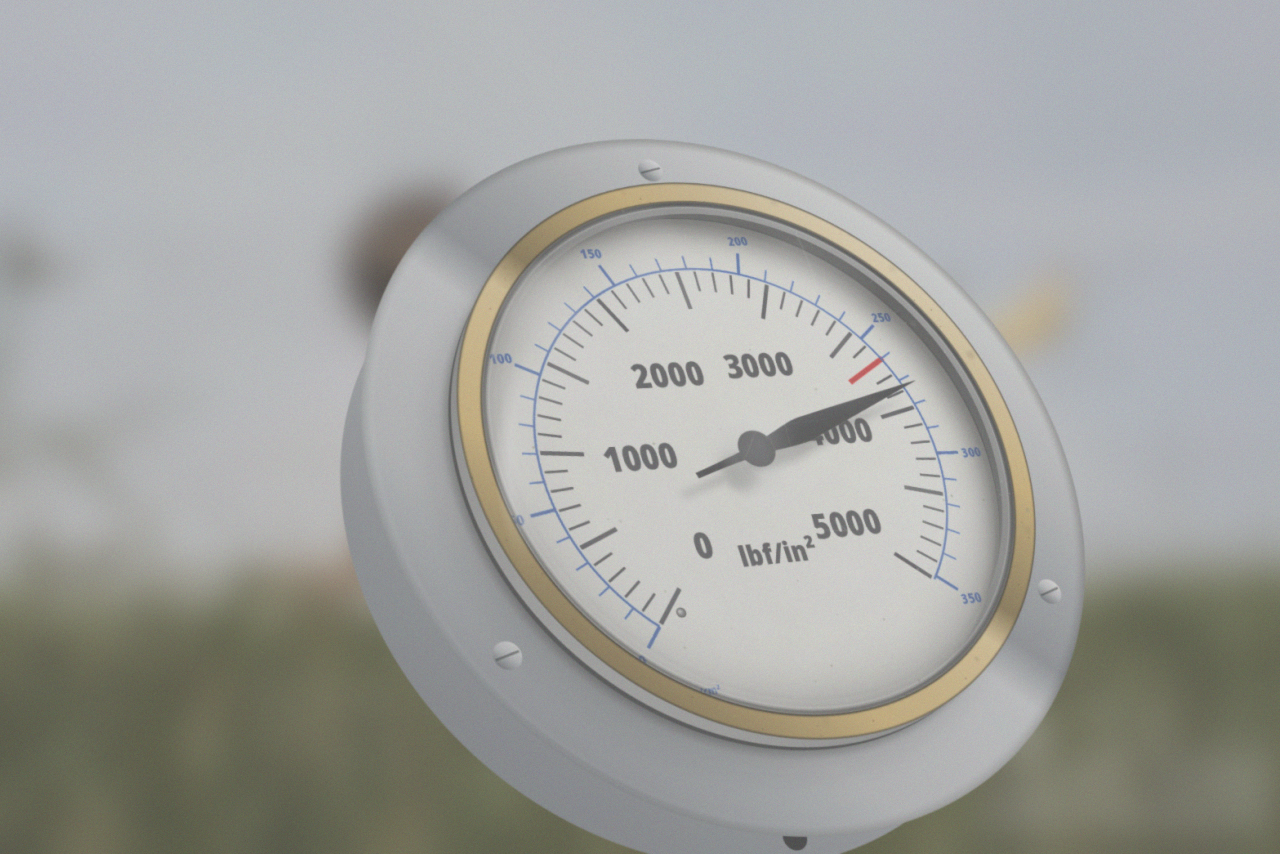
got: 3900 psi
